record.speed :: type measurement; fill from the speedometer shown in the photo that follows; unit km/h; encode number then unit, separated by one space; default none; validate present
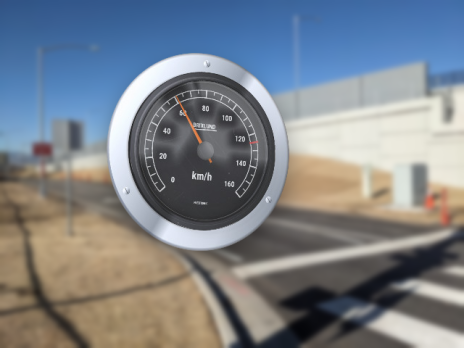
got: 60 km/h
